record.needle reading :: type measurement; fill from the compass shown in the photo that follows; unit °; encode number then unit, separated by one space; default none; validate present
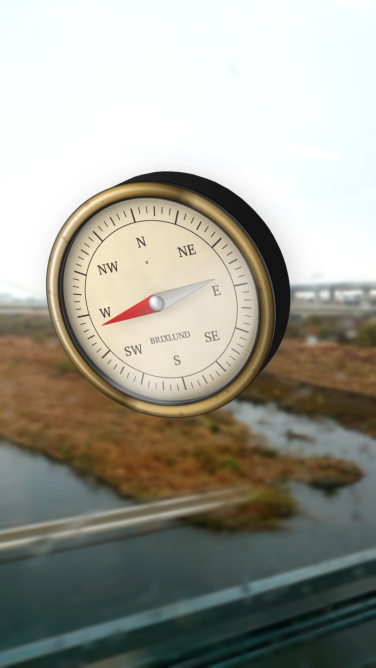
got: 260 °
